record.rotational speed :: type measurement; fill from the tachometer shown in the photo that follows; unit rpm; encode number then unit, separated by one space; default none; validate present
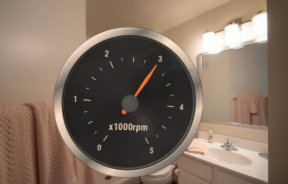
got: 3000 rpm
